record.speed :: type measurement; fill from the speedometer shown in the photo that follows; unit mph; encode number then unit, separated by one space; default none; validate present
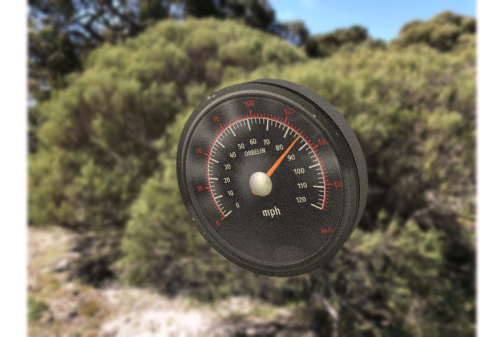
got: 86 mph
